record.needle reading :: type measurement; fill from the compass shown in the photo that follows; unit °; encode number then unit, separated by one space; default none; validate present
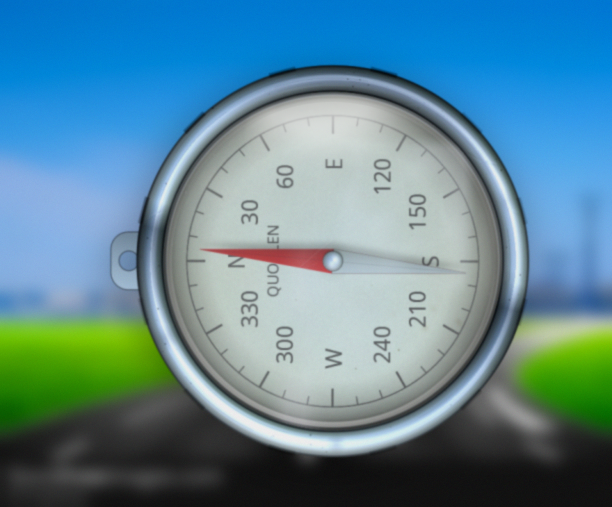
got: 5 °
